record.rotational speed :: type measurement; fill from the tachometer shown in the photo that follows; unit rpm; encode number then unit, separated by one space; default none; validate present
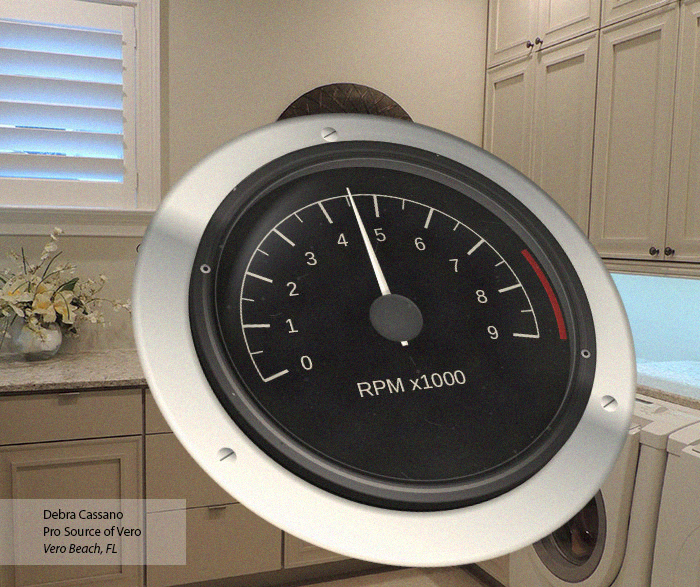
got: 4500 rpm
